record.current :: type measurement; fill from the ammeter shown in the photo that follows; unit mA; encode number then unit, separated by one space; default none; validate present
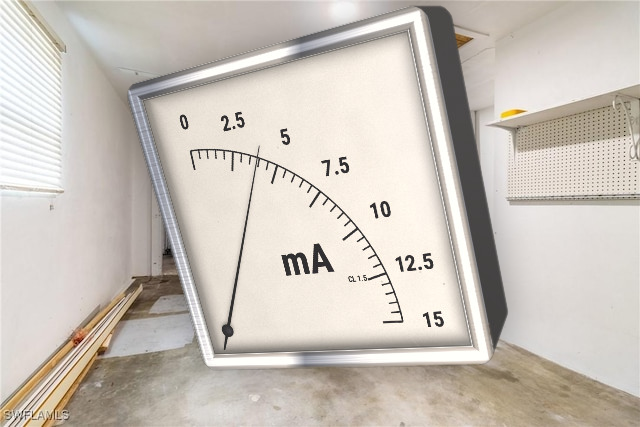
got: 4 mA
